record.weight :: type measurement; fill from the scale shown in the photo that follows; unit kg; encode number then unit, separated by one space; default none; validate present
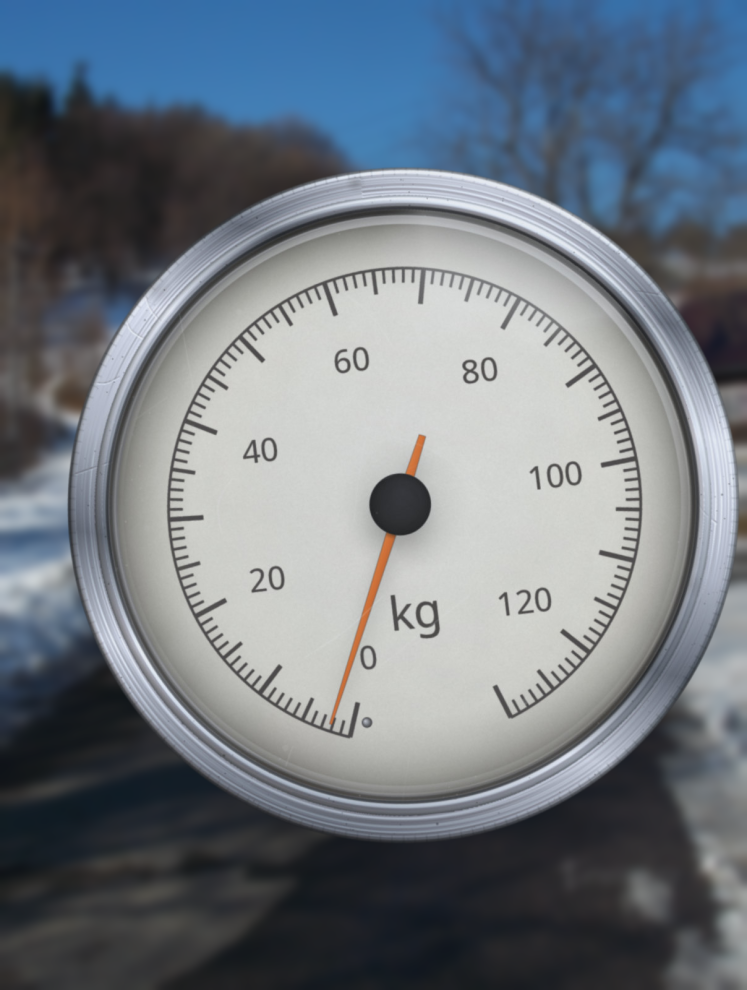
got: 2 kg
